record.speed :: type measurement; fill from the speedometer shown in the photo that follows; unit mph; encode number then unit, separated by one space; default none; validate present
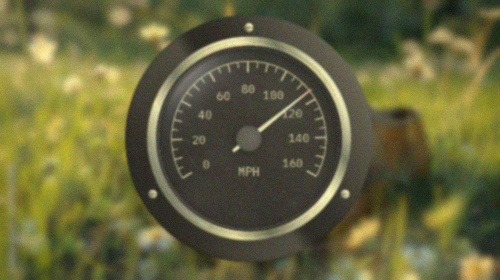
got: 115 mph
